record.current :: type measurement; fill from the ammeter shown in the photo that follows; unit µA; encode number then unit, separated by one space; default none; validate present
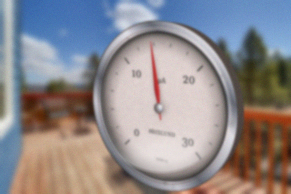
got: 14 µA
